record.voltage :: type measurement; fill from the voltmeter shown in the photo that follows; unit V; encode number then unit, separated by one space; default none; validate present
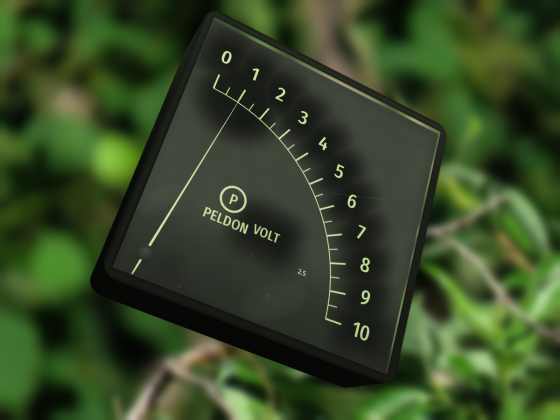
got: 1 V
